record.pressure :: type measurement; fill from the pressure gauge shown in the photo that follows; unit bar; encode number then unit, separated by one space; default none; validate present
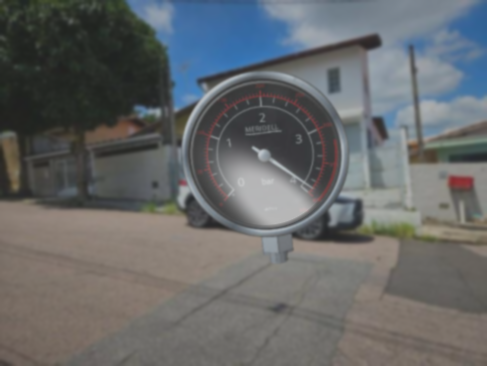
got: 3.9 bar
